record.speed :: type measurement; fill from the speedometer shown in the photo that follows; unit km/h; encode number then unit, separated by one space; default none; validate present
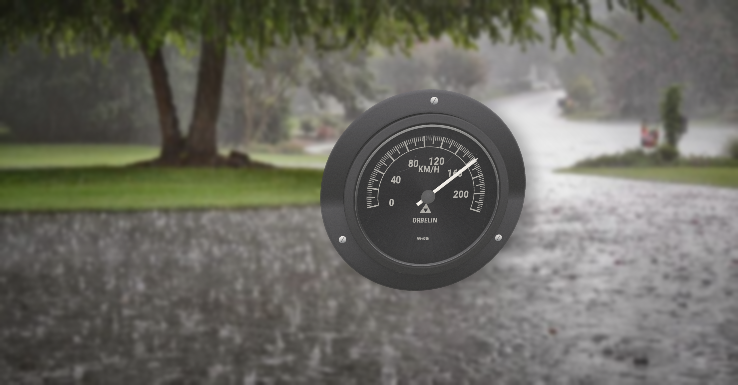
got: 160 km/h
